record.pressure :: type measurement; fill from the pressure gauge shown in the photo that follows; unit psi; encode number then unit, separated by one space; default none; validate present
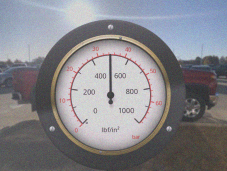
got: 500 psi
